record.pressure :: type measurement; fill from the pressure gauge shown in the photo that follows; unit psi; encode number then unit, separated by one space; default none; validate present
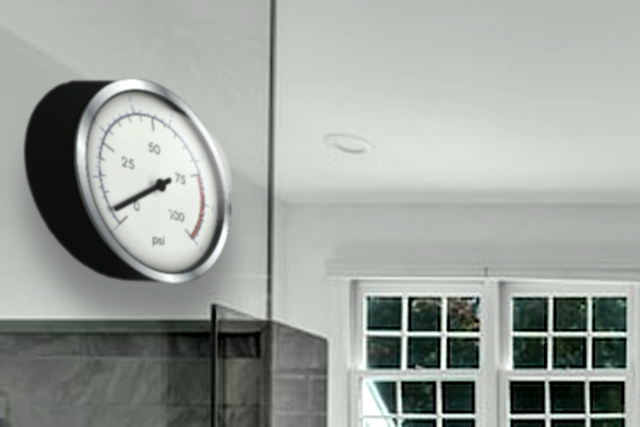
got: 5 psi
